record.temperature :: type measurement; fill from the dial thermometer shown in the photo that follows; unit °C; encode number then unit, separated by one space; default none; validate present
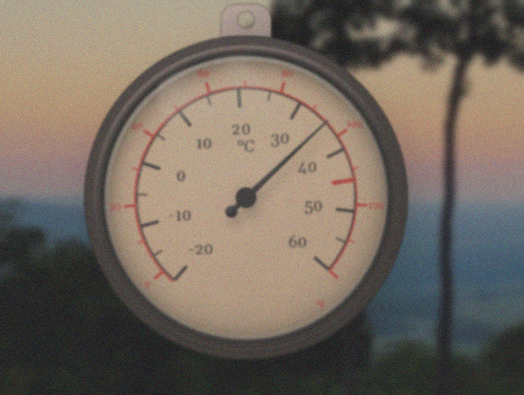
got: 35 °C
